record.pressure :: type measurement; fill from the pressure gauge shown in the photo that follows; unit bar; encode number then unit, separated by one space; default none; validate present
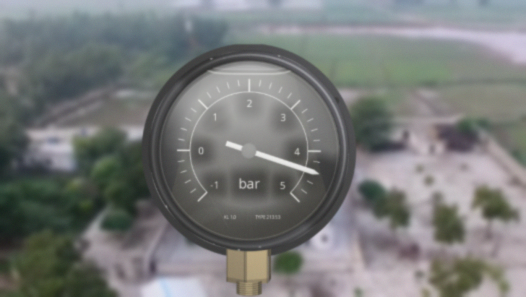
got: 4.4 bar
